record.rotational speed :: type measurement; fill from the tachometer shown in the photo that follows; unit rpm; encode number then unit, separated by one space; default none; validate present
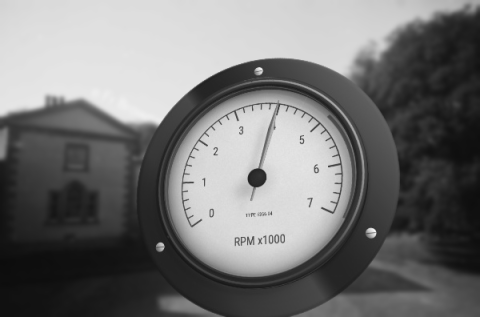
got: 4000 rpm
